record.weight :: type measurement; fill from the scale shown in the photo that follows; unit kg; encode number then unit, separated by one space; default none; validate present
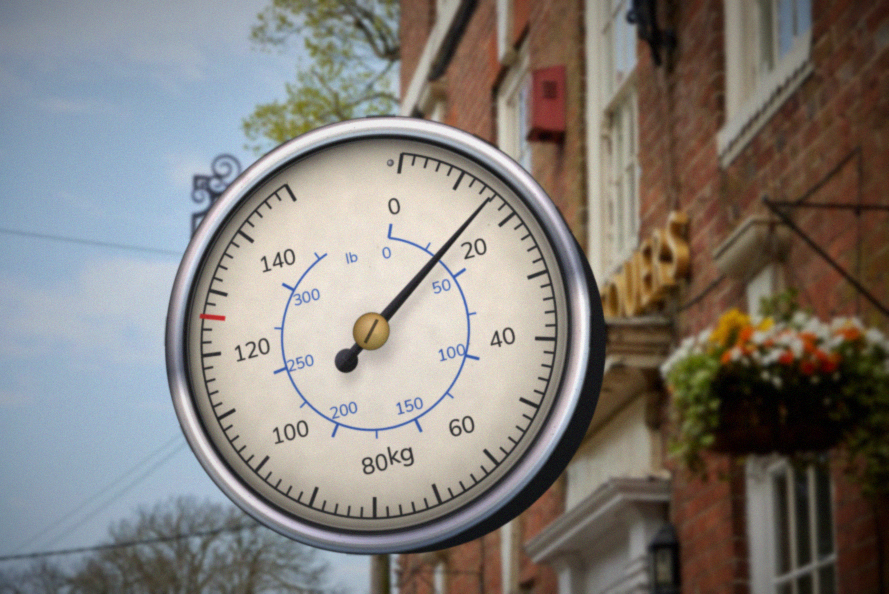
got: 16 kg
